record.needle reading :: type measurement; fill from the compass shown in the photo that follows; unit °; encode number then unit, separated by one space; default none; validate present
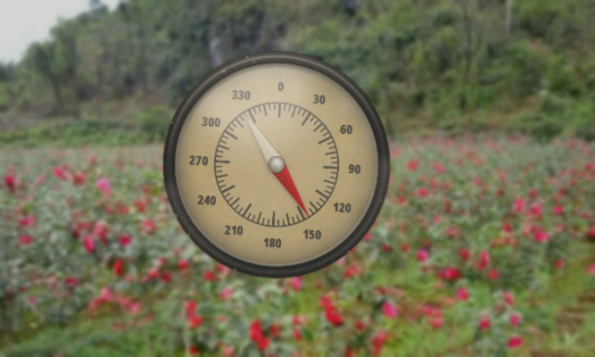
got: 145 °
